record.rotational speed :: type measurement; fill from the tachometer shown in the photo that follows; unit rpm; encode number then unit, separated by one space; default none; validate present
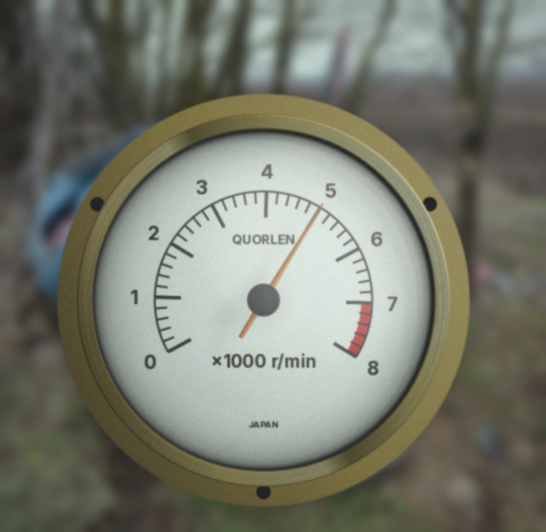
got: 5000 rpm
